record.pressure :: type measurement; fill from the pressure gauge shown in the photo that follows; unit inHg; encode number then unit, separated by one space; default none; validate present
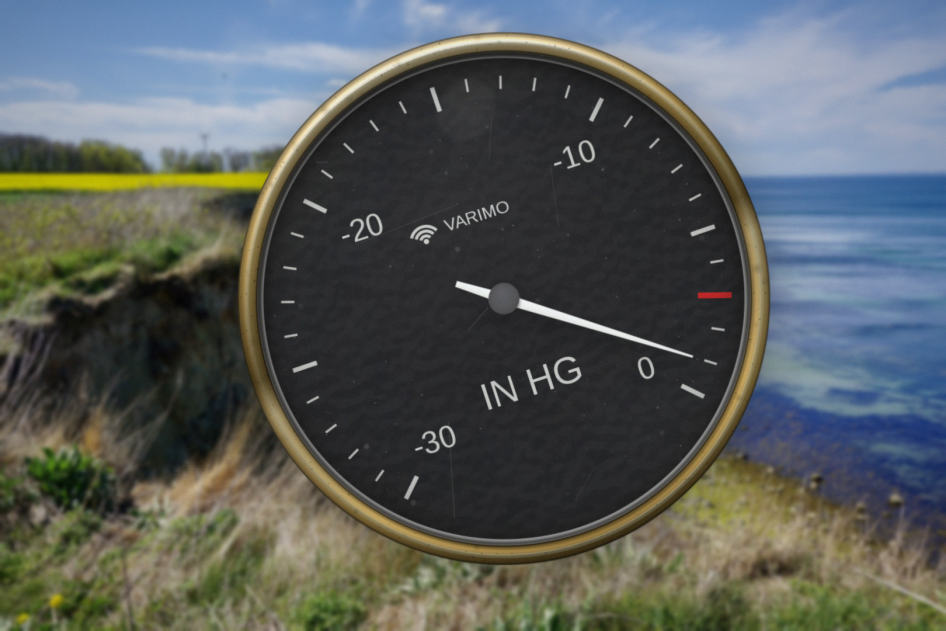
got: -1 inHg
